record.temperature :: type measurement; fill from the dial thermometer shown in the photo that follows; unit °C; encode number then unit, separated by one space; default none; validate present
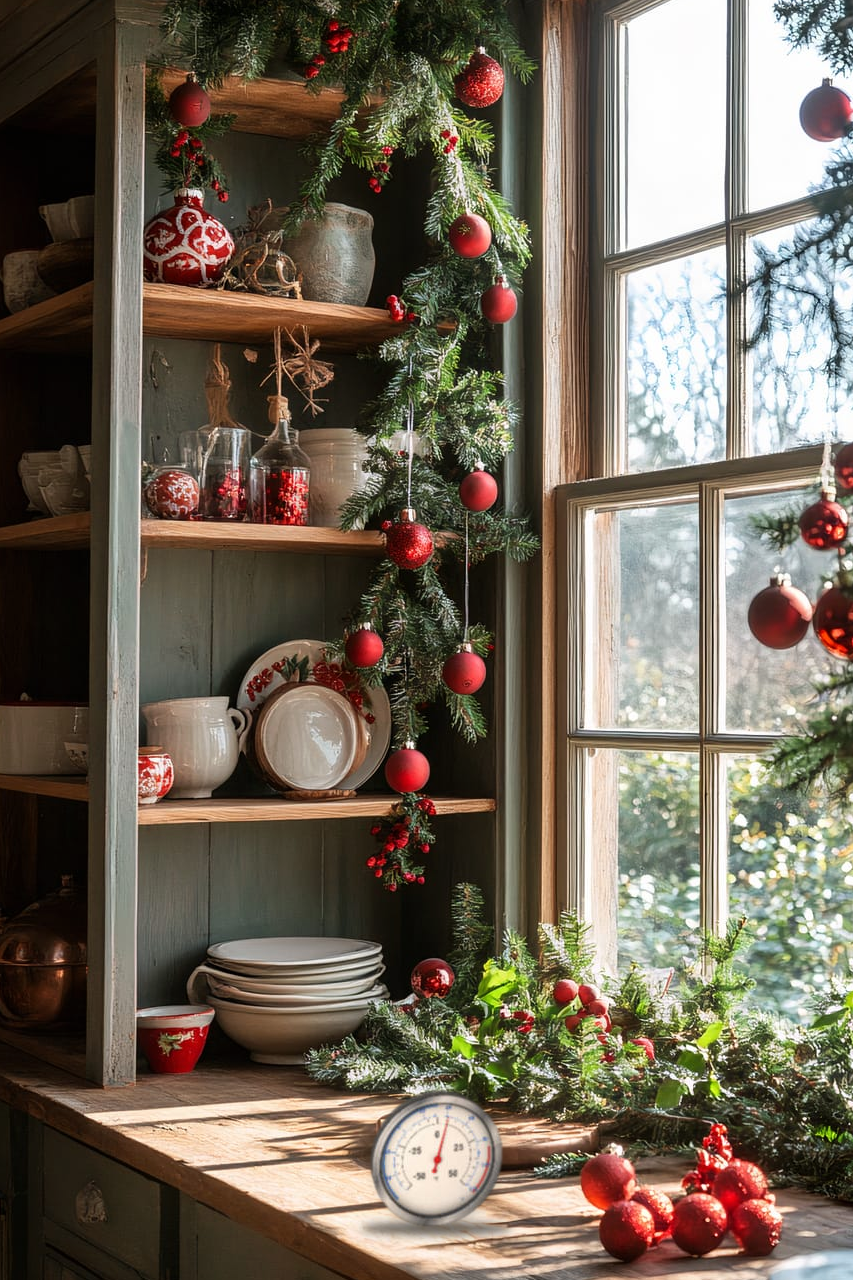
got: 5 °C
